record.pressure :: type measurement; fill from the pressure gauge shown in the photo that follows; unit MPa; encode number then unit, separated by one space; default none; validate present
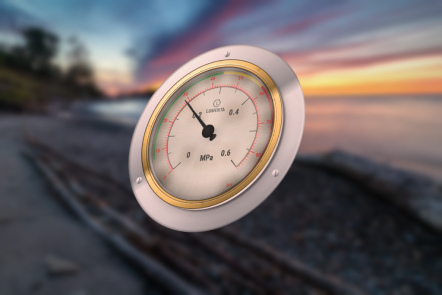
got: 0.2 MPa
